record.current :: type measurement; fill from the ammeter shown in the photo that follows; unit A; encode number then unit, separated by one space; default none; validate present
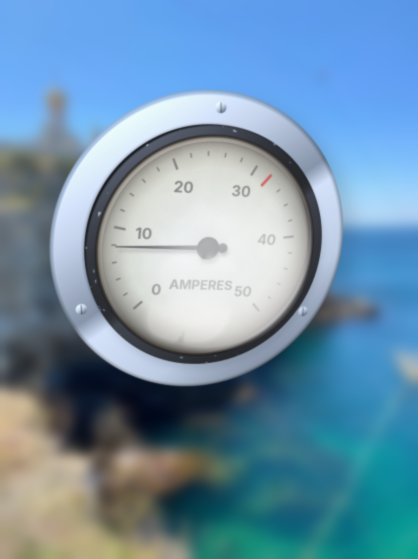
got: 8 A
